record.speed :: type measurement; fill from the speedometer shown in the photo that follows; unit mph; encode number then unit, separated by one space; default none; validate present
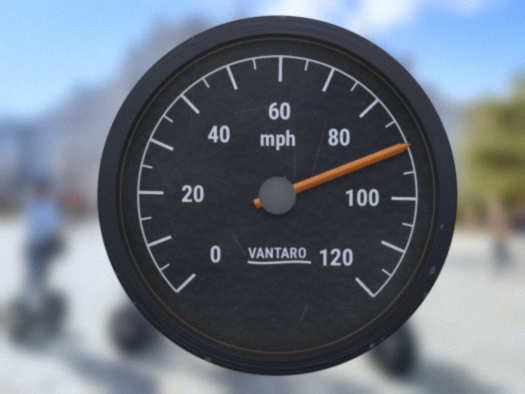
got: 90 mph
